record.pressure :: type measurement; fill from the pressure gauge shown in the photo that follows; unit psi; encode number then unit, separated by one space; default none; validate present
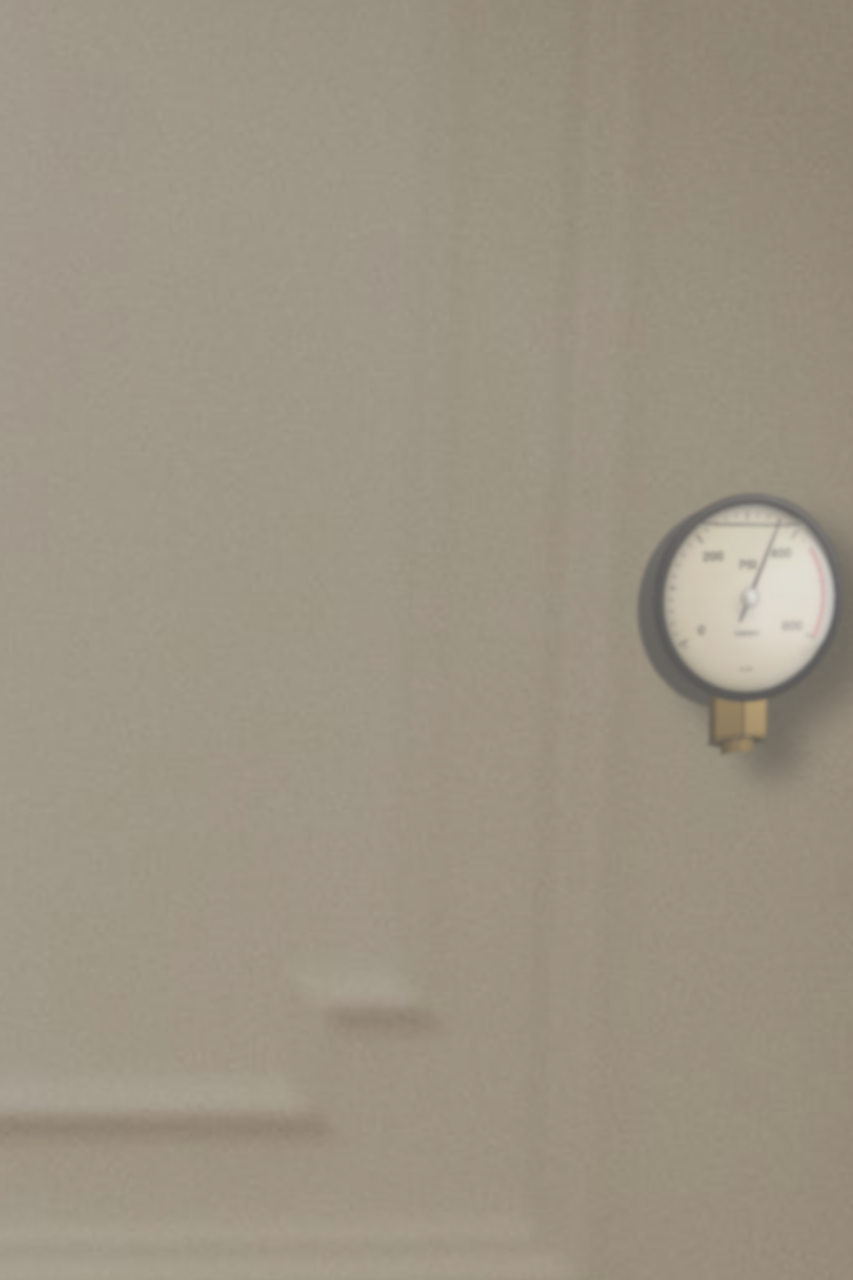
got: 360 psi
